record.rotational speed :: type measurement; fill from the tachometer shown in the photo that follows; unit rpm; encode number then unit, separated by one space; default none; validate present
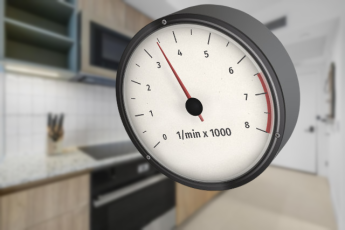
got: 3500 rpm
